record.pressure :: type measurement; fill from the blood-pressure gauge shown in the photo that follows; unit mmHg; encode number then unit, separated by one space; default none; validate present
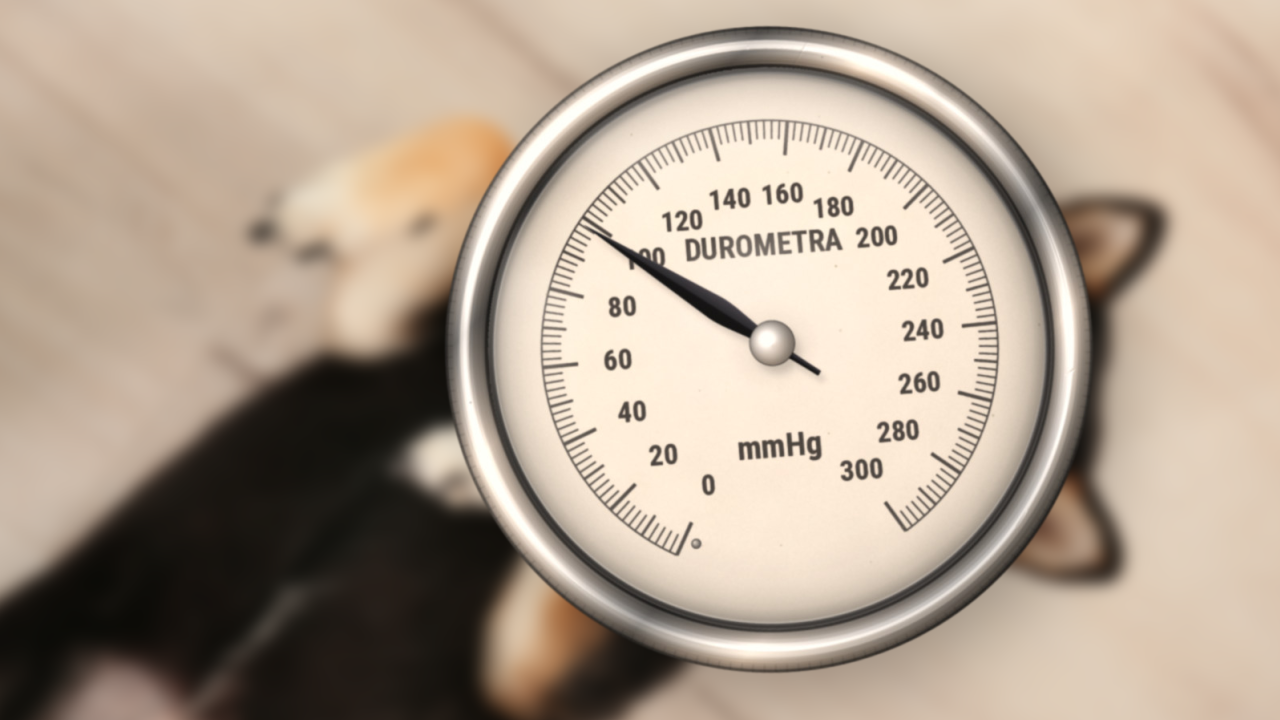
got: 98 mmHg
